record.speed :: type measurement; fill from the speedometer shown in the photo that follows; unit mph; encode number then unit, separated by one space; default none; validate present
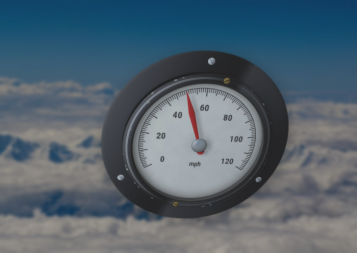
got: 50 mph
